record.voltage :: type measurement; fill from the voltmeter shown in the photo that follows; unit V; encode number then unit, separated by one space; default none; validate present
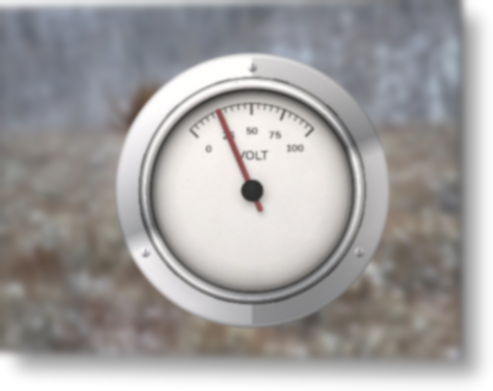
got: 25 V
